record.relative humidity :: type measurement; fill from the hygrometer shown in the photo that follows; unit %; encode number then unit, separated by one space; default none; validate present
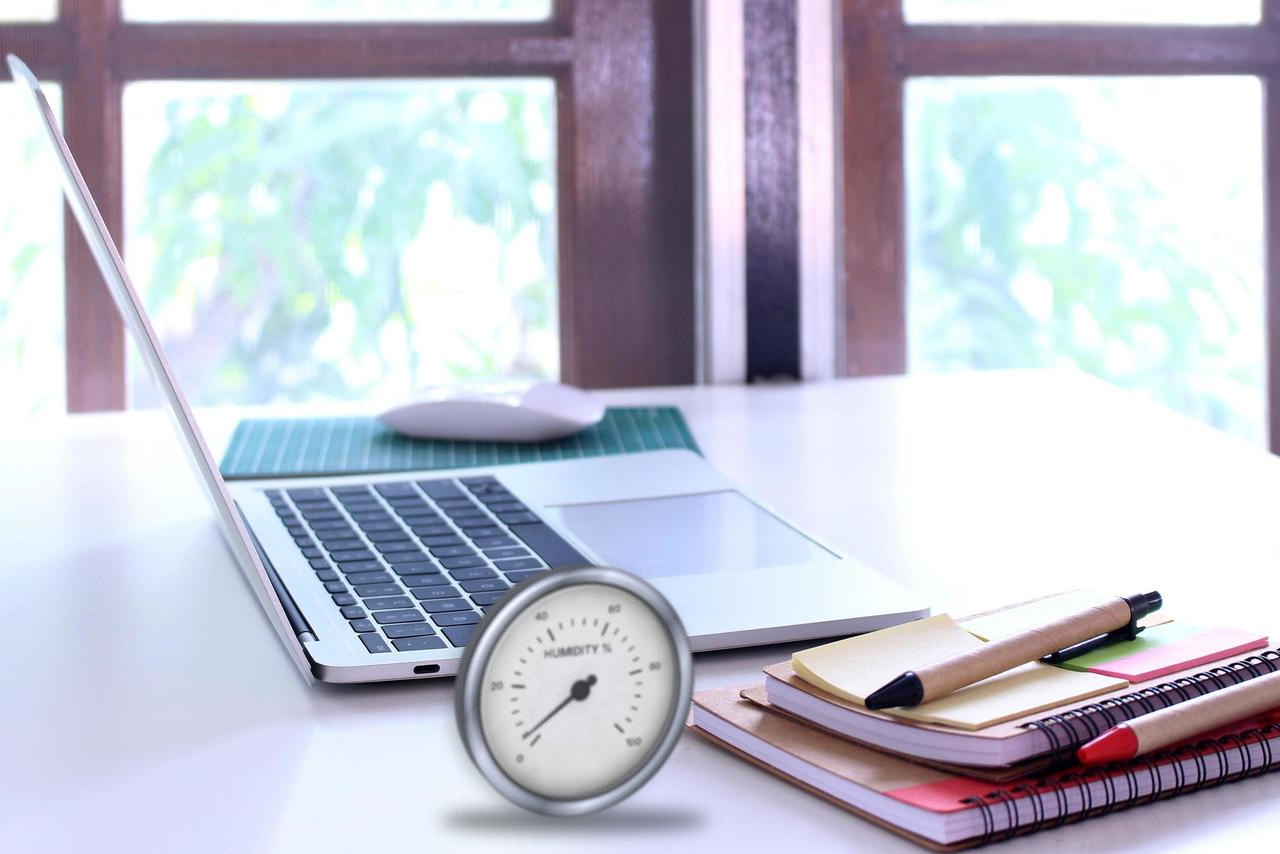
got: 4 %
